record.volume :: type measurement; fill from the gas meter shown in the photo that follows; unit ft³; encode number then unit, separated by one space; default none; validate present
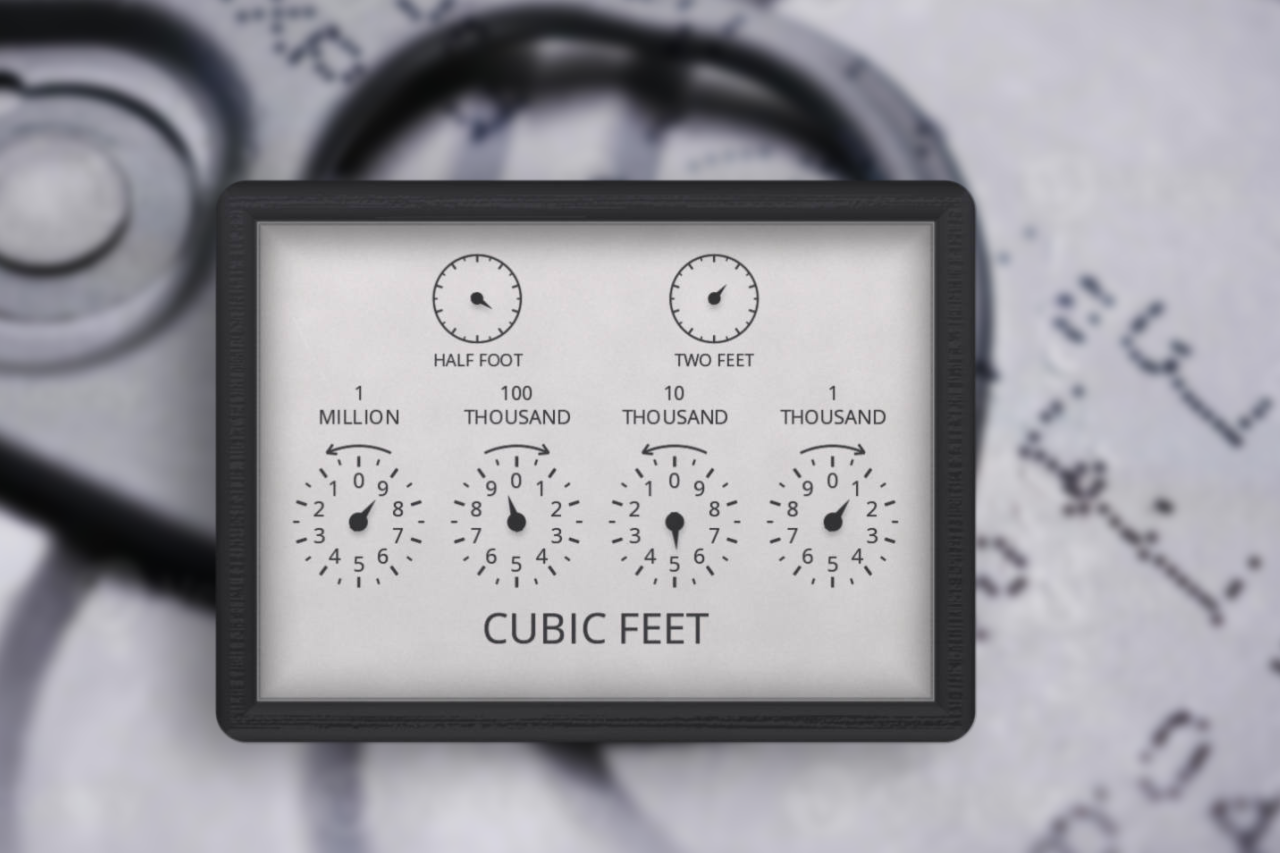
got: 895100 ft³
